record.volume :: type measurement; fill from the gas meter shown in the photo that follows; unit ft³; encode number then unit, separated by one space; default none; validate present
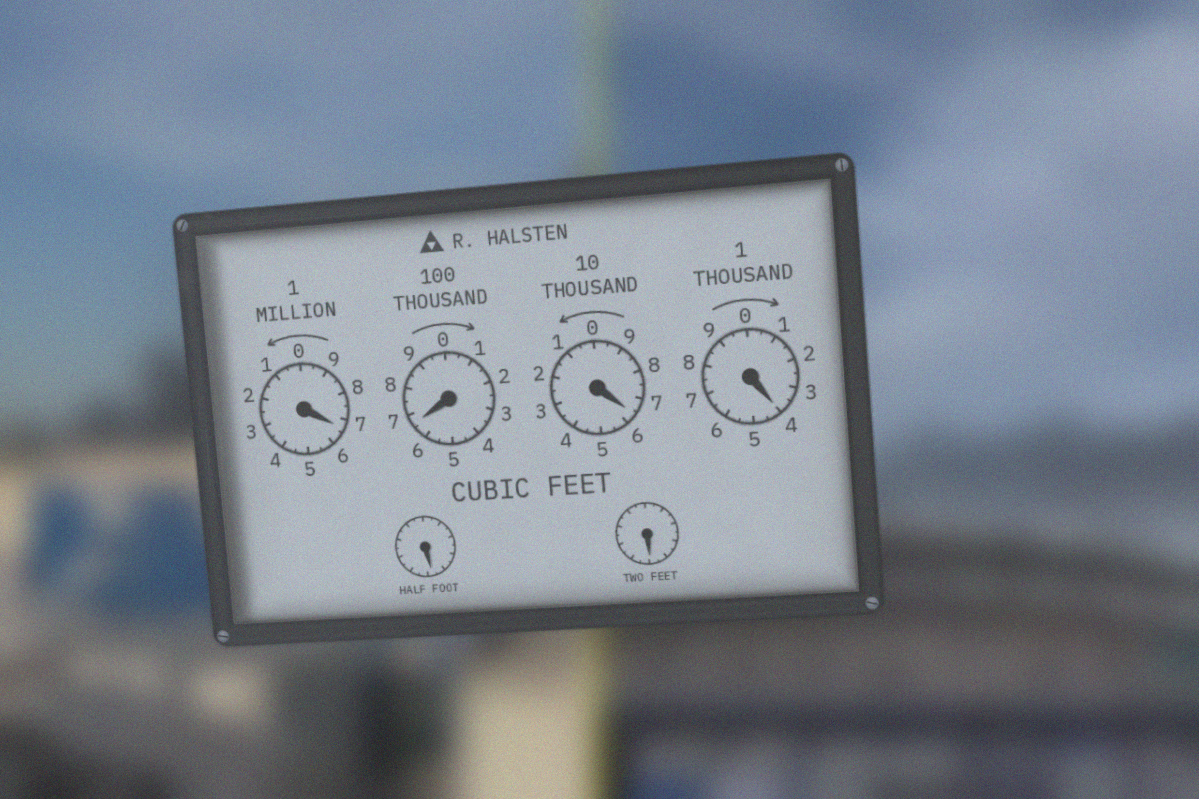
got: 666400 ft³
